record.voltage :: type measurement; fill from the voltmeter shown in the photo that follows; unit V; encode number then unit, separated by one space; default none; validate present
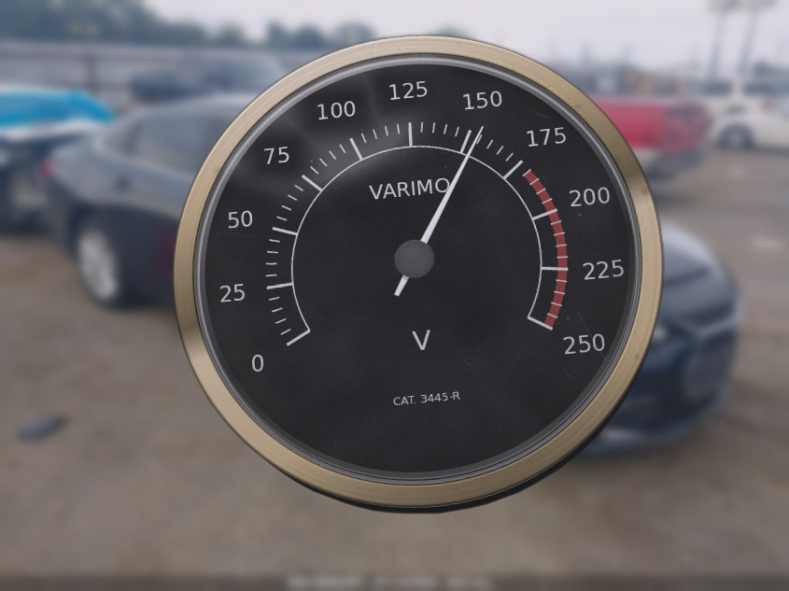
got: 155 V
